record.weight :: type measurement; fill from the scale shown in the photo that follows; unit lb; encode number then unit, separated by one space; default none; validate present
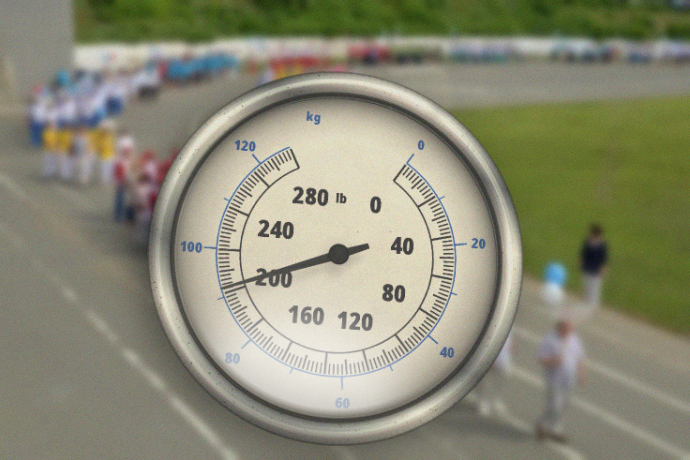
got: 202 lb
